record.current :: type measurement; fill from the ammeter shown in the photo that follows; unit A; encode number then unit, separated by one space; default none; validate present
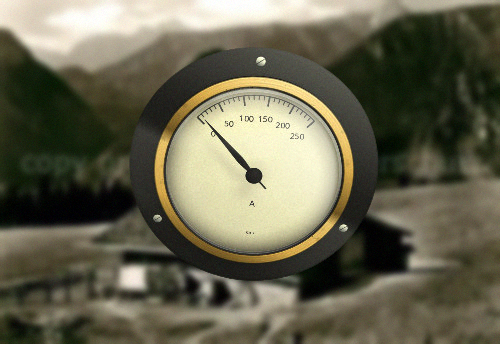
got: 10 A
